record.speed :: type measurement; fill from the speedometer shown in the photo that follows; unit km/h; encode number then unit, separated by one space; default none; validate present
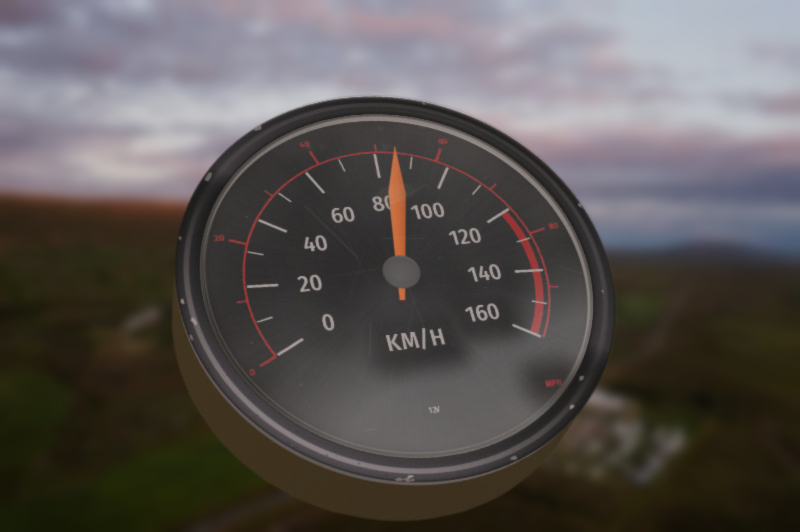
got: 85 km/h
